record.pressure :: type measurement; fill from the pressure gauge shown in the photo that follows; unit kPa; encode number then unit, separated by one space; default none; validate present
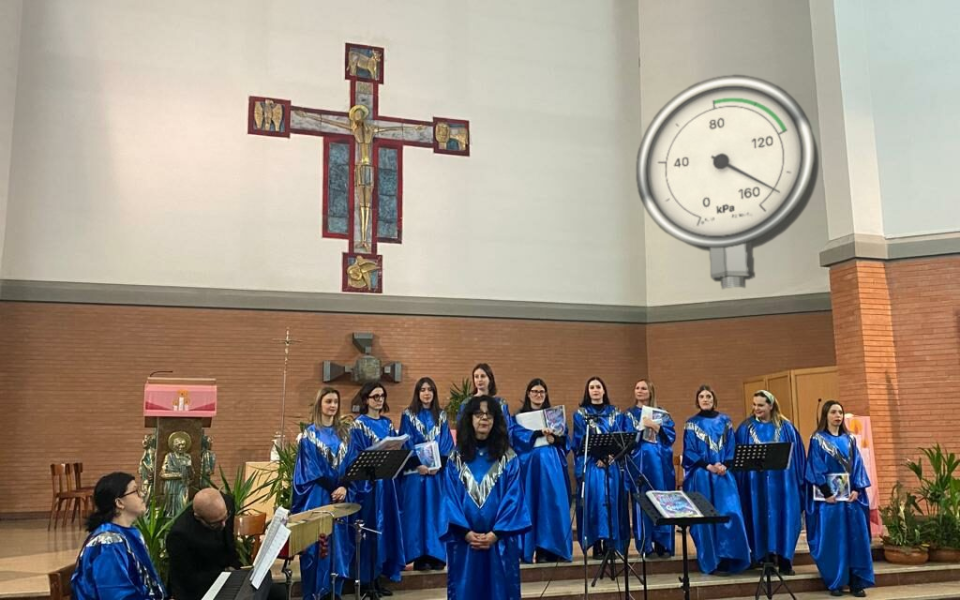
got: 150 kPa
